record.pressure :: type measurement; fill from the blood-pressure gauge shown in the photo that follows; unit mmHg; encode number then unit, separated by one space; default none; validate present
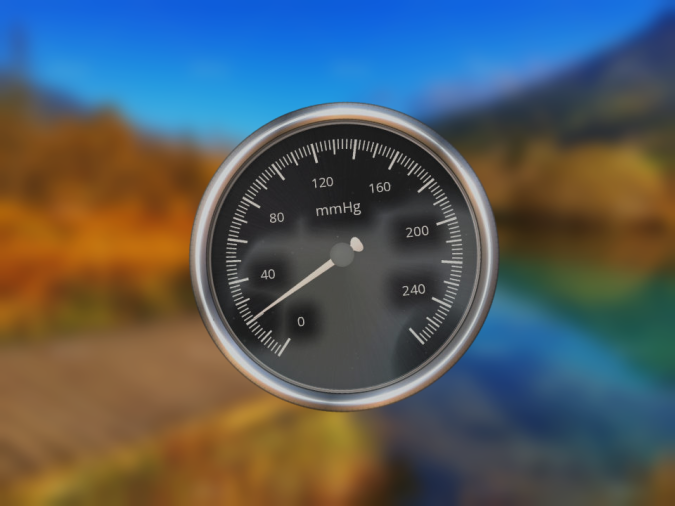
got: 20 mmHg
